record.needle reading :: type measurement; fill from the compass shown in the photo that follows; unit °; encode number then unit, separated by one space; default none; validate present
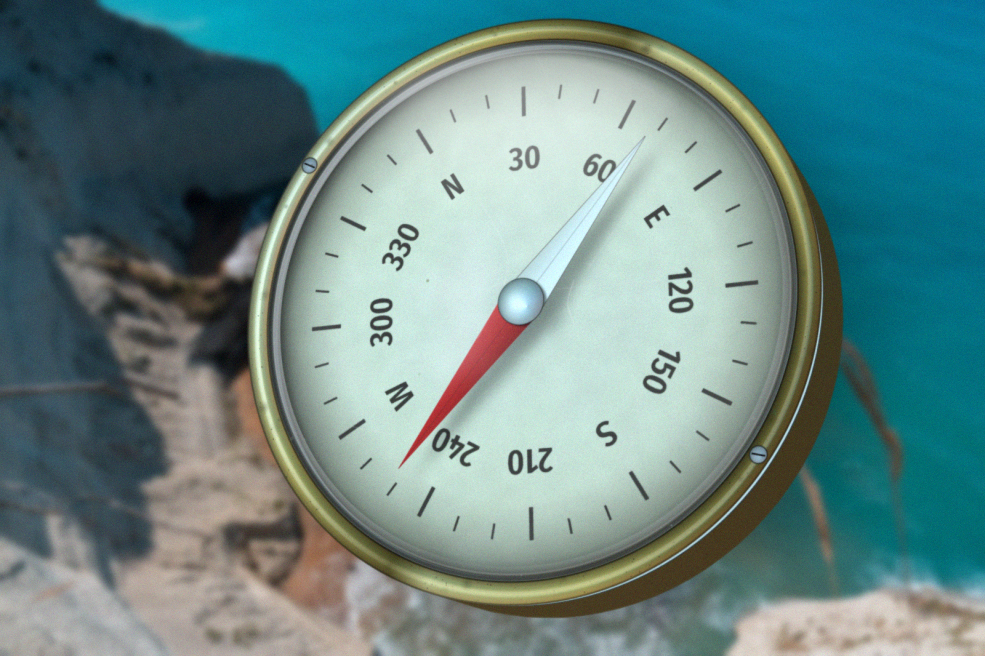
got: 250 °
